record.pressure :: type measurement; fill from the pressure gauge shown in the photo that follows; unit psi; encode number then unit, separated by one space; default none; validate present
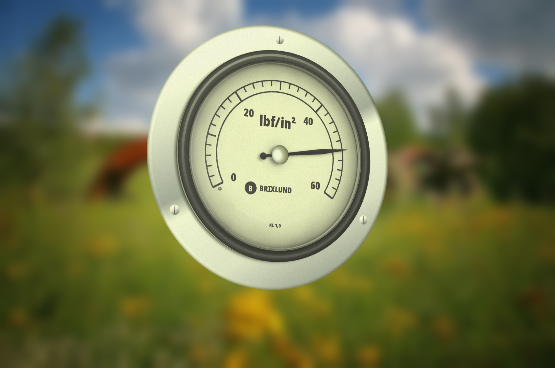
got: 50 psi
